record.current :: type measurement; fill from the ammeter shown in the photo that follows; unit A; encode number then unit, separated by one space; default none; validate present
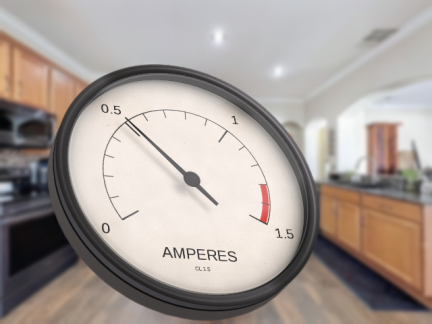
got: 0.5 A
